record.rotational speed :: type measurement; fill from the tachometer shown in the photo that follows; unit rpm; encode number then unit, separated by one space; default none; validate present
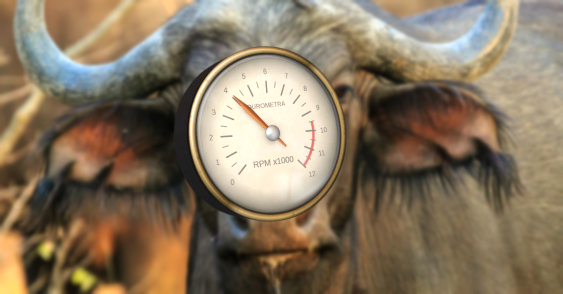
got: 4000 rpm
